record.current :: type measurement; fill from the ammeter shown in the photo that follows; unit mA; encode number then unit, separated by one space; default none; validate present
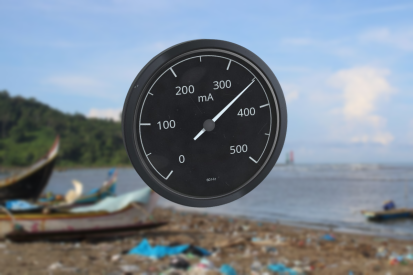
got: 350 mA
